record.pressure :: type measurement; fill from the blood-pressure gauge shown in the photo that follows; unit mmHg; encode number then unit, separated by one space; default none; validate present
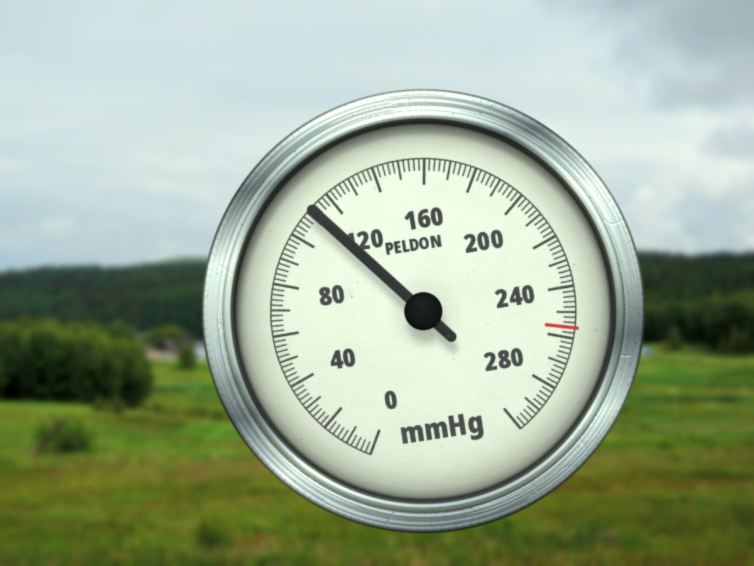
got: 112 mmHg
